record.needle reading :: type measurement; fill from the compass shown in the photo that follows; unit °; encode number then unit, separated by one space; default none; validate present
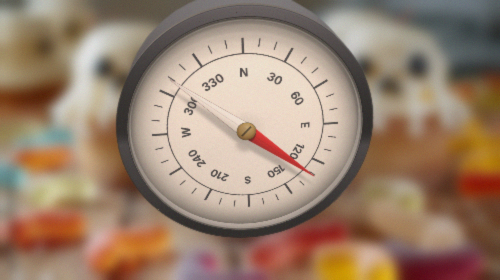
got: 130 °
